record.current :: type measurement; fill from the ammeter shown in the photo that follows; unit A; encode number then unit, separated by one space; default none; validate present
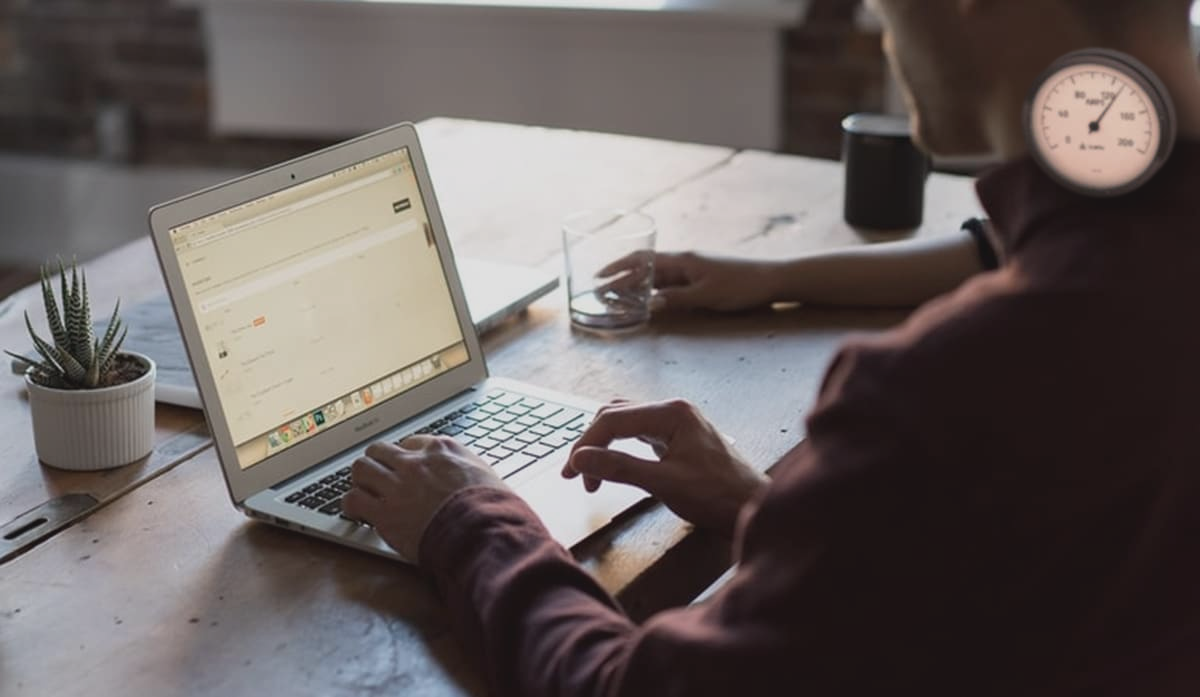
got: 130 A
